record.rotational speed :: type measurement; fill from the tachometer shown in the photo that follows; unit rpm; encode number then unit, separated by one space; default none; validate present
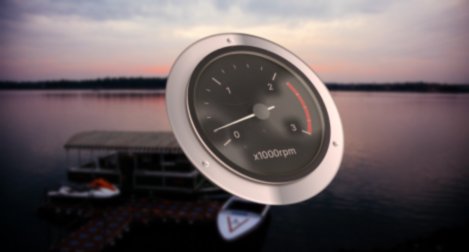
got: 200 rpm
